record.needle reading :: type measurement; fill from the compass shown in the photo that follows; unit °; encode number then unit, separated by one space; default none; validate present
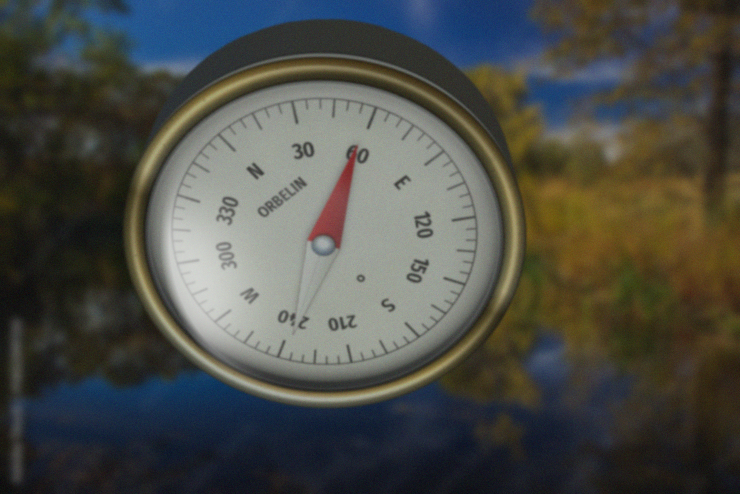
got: 57.5 °
